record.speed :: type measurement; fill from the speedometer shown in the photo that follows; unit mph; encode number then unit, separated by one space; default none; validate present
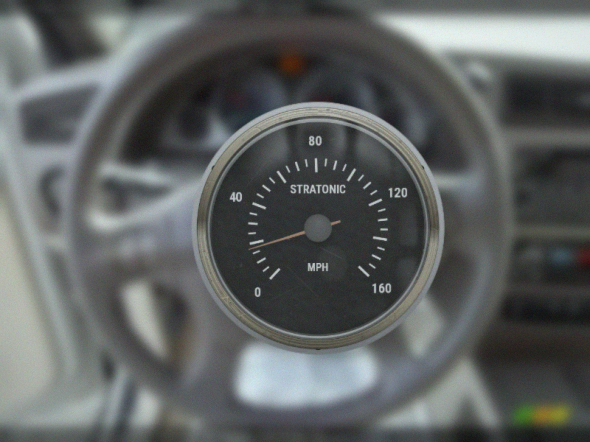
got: 17.5 mph
